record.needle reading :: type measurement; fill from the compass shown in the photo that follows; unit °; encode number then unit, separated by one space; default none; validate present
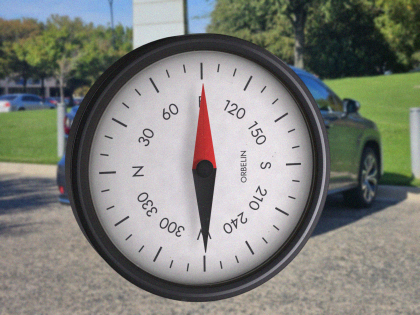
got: 90 °
